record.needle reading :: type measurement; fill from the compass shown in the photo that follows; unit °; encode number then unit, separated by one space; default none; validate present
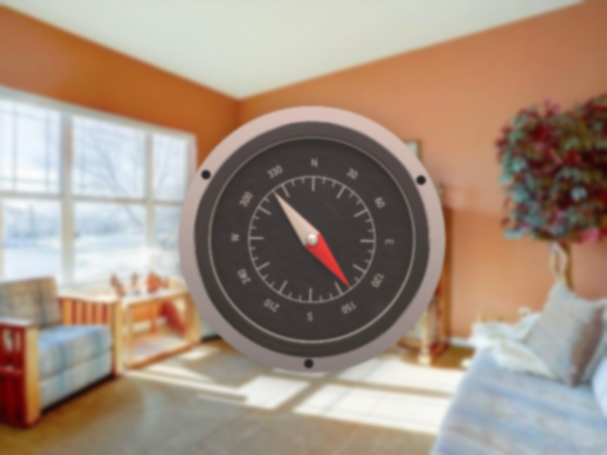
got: 140 °
